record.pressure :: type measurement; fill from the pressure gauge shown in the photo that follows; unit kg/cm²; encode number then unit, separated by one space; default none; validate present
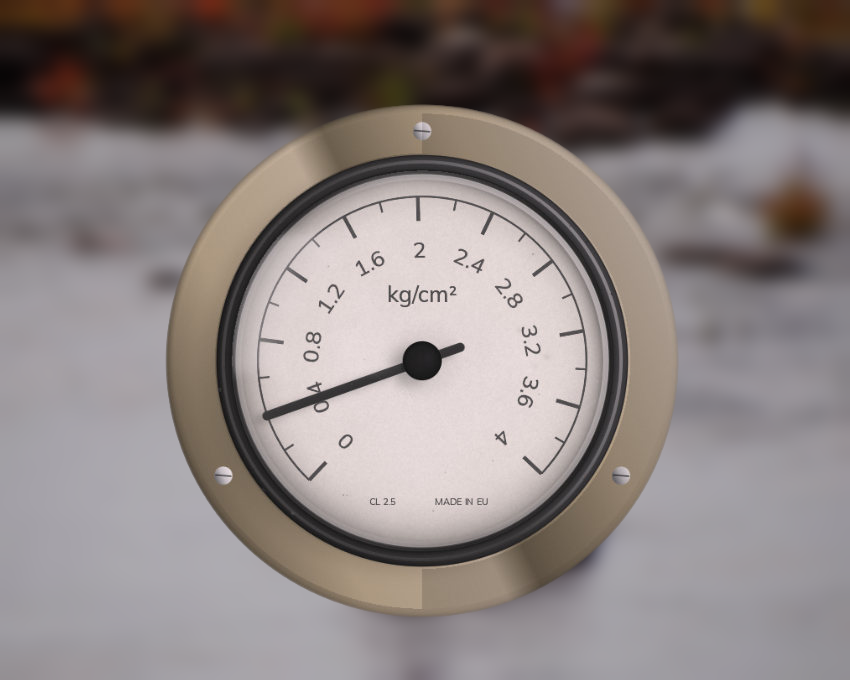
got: 0.4 kg/cm²
